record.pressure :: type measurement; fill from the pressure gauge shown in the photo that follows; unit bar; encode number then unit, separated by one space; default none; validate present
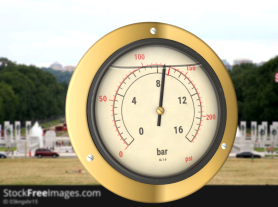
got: 8.5 bar
